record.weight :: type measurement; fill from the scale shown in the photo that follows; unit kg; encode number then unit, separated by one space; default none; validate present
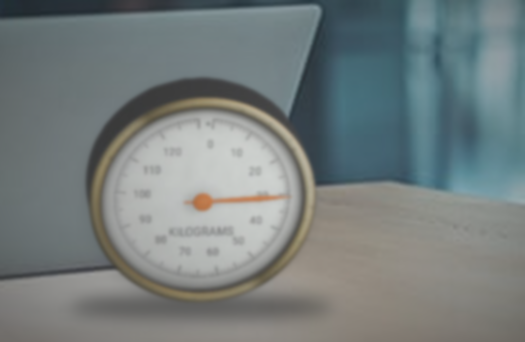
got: 30 kg
